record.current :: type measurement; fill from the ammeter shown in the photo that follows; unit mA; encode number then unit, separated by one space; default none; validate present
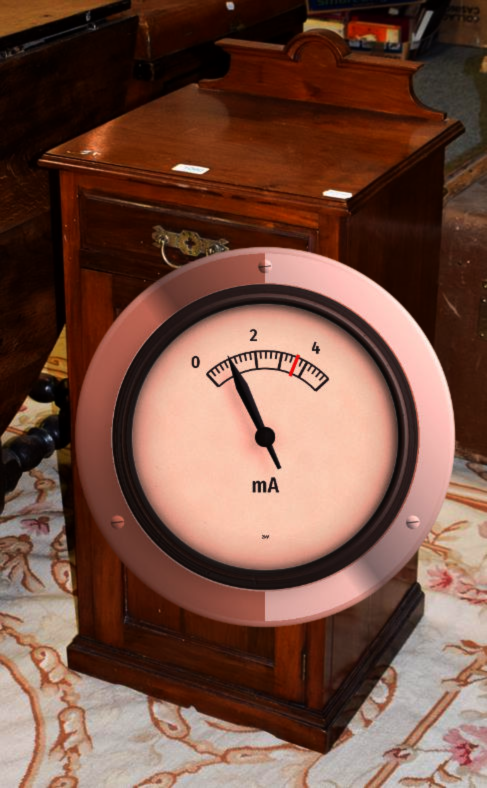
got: 1 mA
